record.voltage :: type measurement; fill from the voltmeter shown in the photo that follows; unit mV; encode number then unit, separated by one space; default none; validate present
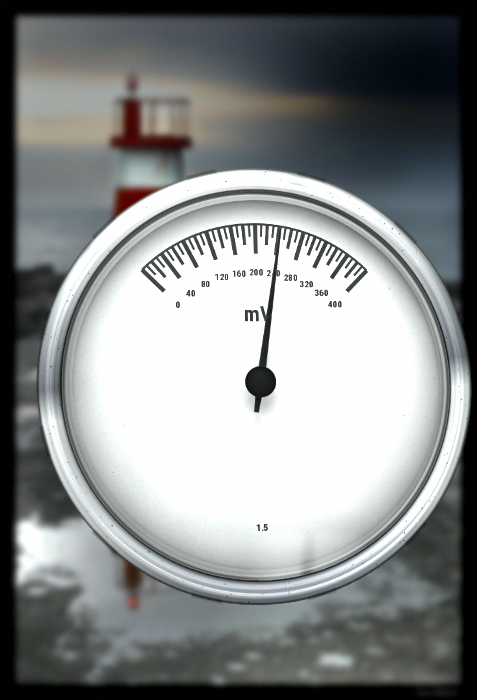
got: 240 mV
